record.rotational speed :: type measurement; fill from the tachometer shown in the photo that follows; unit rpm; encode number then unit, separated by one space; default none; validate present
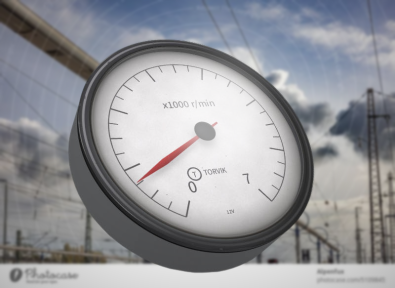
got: 750 rpm
